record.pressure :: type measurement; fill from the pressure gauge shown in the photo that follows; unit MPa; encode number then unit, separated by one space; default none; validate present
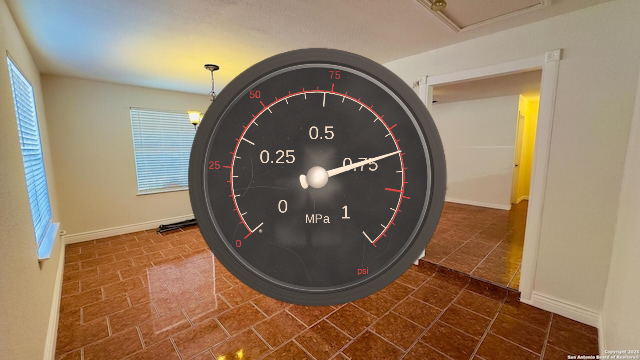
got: 0.75 MPa
